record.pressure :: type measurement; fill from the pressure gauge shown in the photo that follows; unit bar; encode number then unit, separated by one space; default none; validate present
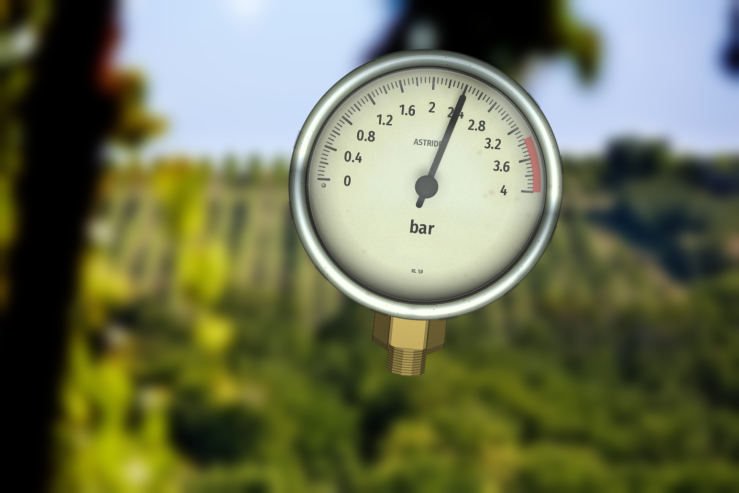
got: 2.4 bar
